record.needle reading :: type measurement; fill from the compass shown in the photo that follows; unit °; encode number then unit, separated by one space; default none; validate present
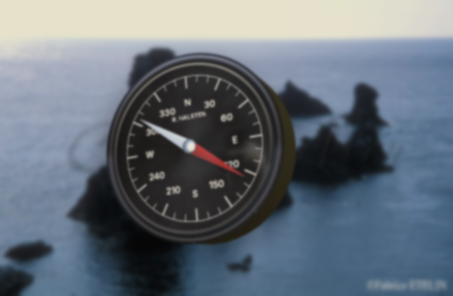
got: 125 °
